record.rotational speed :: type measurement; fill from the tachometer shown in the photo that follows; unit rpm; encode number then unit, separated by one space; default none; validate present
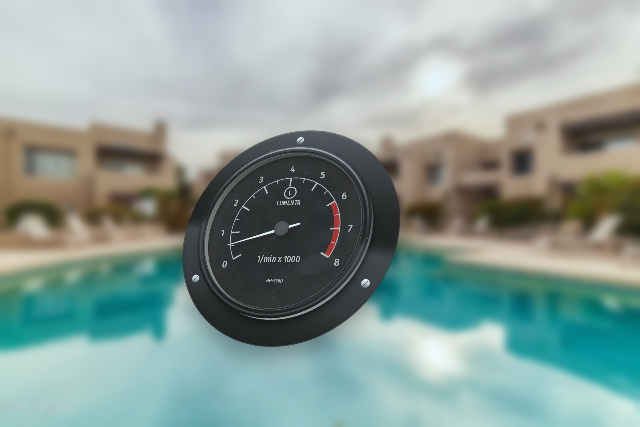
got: 500 rpm
